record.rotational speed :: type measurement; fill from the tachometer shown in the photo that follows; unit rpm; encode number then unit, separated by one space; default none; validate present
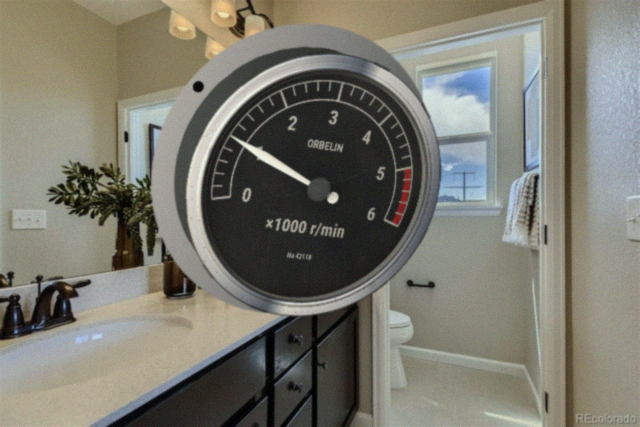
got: 1000 rpm
